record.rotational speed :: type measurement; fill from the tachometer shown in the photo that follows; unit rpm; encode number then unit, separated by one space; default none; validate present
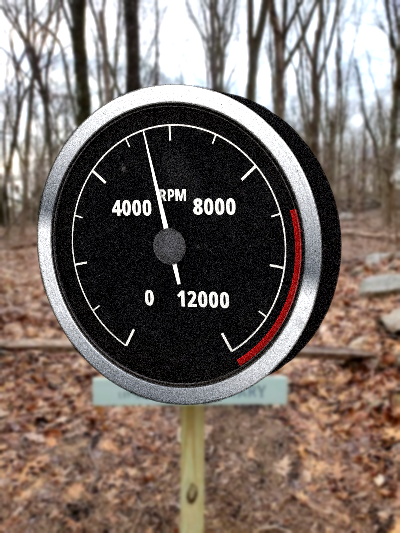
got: 5500 rpm
